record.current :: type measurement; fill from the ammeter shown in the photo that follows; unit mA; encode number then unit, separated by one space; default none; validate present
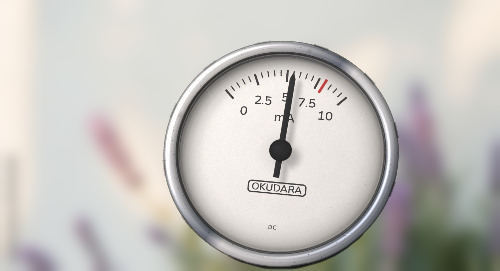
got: 5.5 mA
